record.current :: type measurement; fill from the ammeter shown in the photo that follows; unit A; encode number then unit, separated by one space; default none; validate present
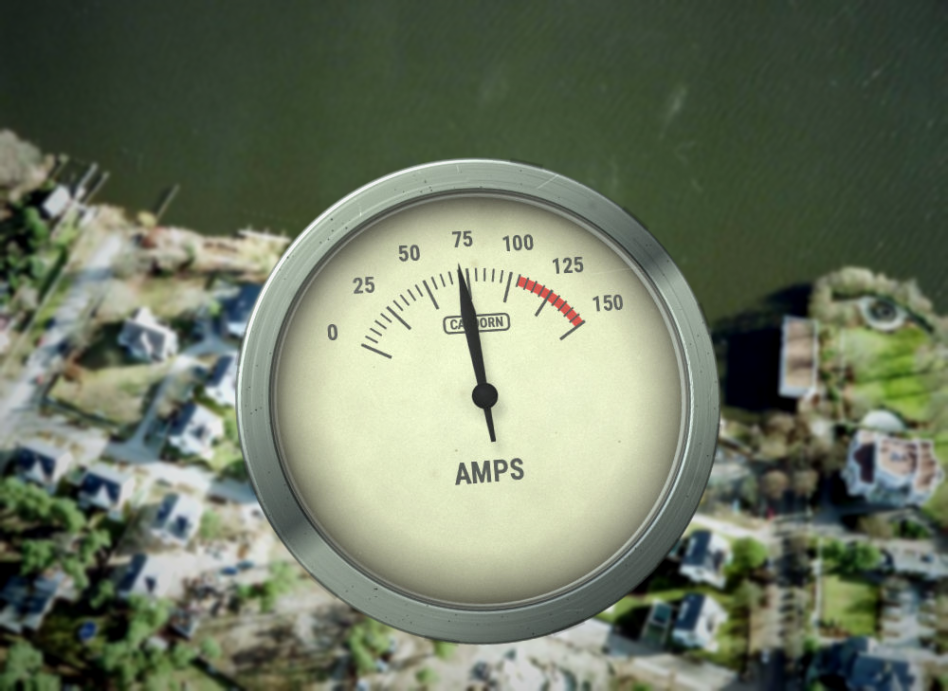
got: 70 A
